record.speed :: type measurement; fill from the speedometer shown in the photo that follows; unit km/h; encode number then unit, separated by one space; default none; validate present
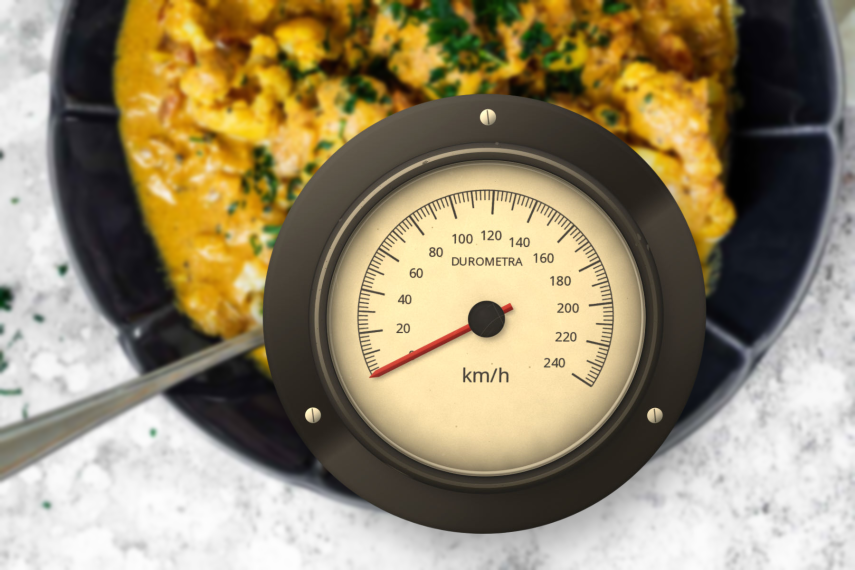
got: 0 km/h
